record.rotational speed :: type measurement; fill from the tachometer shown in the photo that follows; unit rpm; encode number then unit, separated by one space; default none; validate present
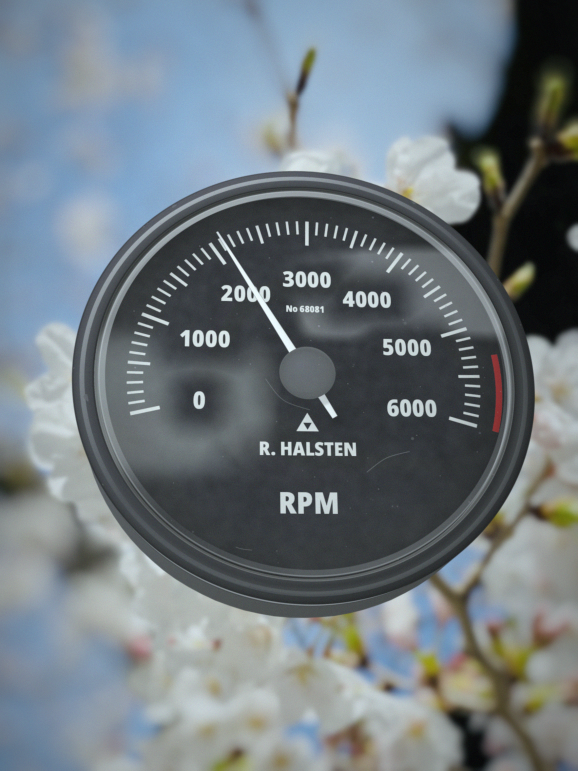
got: 2100 rpm
